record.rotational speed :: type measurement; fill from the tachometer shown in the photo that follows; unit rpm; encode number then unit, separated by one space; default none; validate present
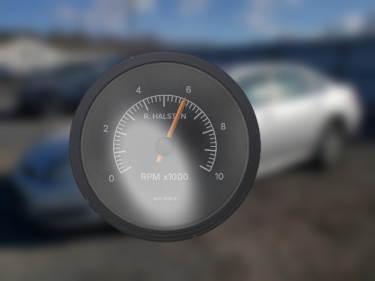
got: 6000 rpm
